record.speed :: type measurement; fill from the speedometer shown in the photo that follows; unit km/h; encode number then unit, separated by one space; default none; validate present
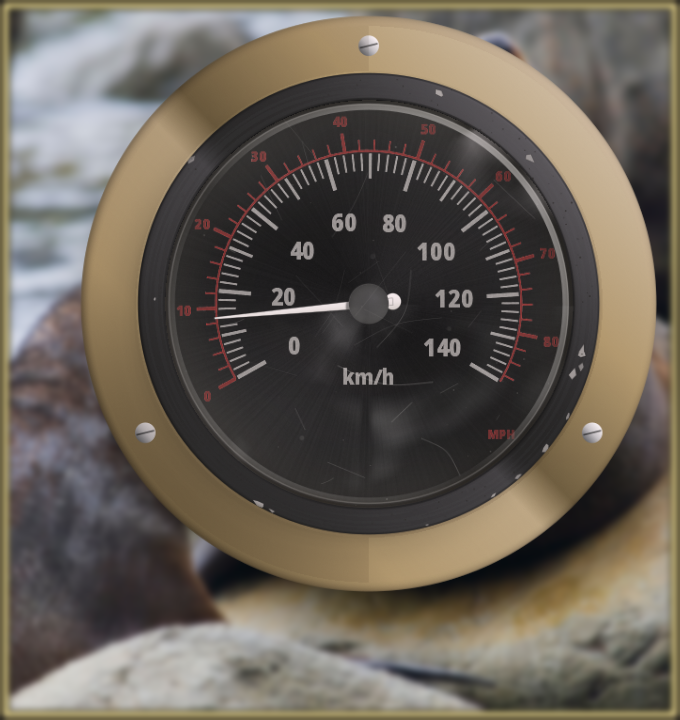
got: 14 km/h
